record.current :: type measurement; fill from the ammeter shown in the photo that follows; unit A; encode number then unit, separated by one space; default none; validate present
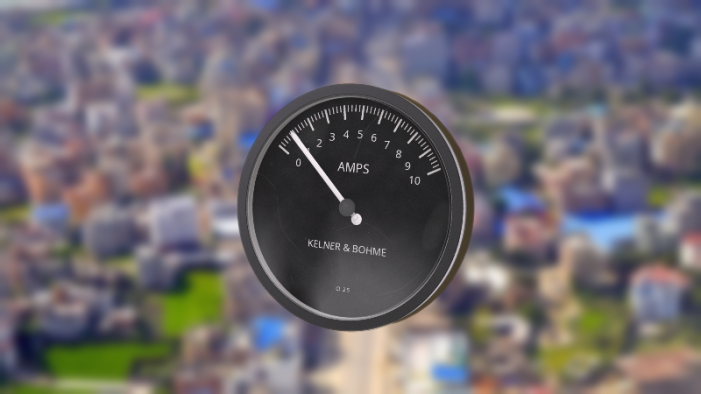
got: 1 A
